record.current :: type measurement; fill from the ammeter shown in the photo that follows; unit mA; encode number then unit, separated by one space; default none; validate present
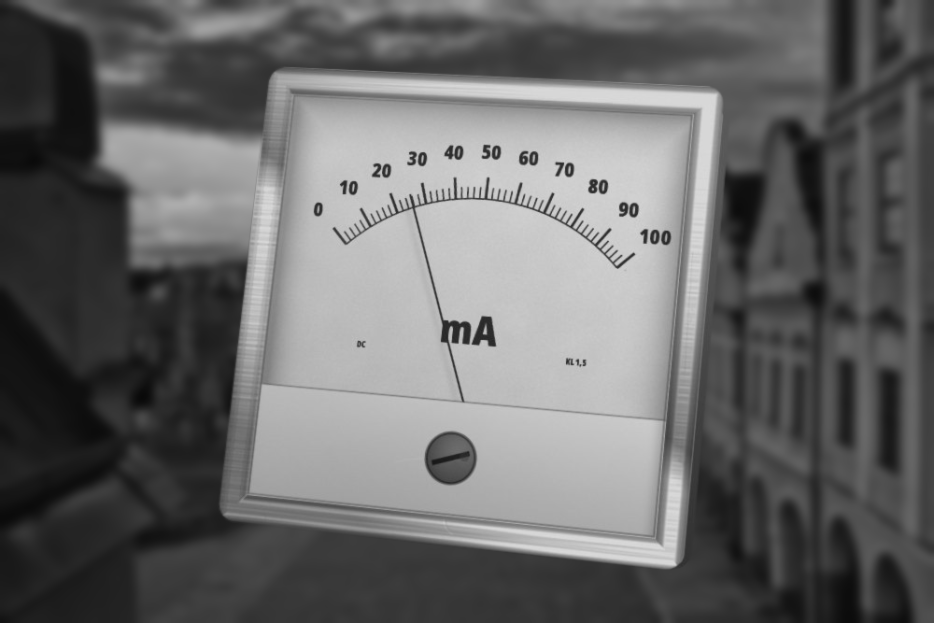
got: 26 mA
